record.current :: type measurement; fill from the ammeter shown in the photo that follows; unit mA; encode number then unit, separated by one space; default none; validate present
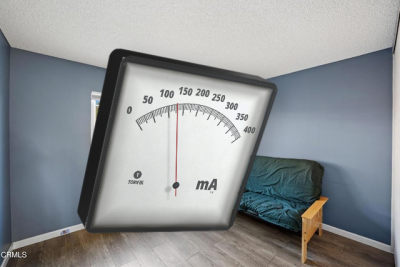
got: 125 mA
